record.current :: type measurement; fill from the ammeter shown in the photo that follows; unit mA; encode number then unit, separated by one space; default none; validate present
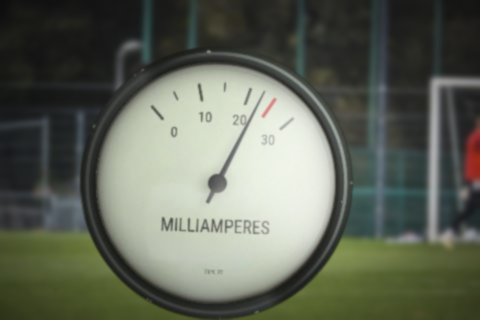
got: 22.5 mA
